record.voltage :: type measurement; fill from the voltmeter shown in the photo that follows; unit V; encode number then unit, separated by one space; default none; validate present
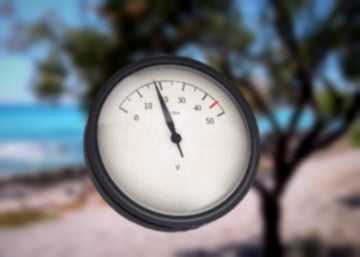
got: 17.5 V
